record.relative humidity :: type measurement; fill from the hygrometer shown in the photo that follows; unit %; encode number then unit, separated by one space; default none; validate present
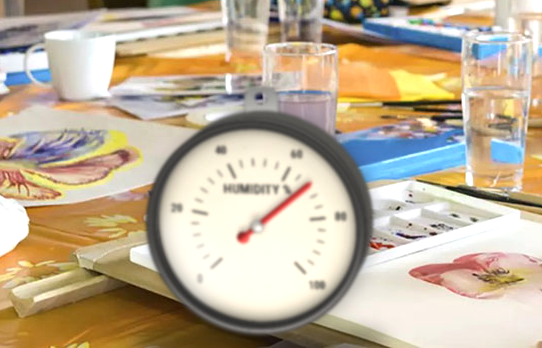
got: 68 %
